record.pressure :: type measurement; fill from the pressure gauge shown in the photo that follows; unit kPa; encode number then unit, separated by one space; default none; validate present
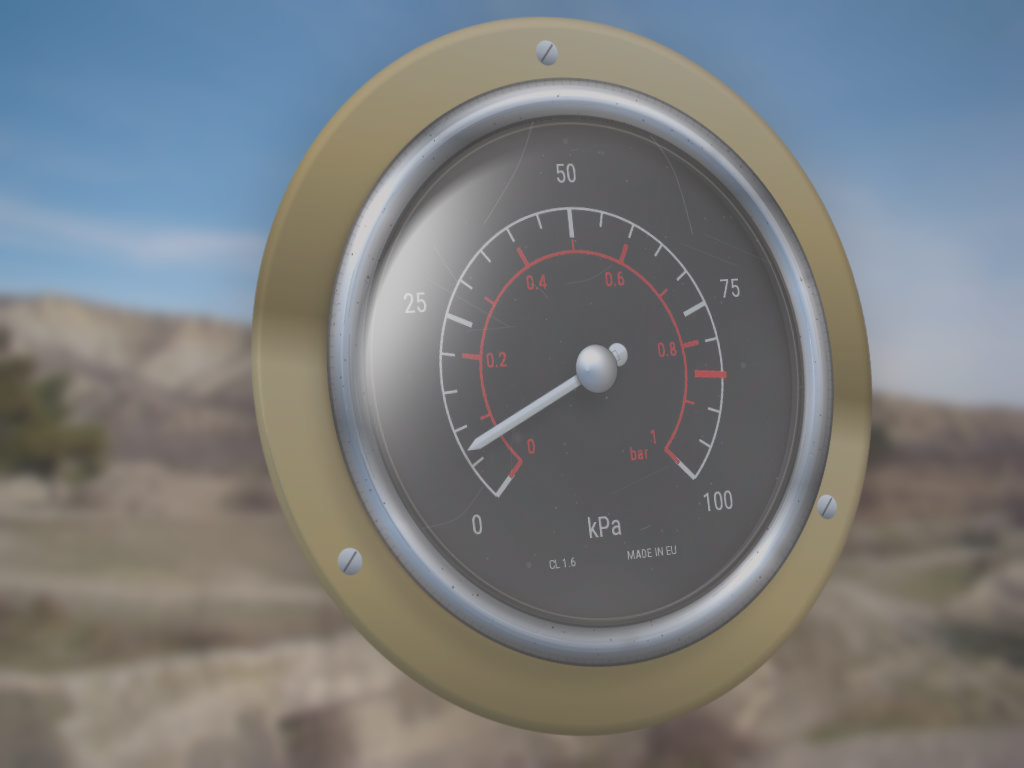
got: 7.5 kPa
